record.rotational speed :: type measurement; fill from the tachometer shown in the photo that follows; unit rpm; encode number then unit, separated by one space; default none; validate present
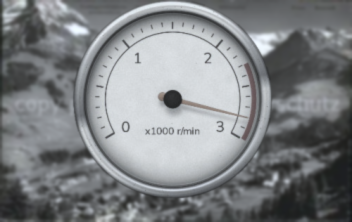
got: 2800 rpm
